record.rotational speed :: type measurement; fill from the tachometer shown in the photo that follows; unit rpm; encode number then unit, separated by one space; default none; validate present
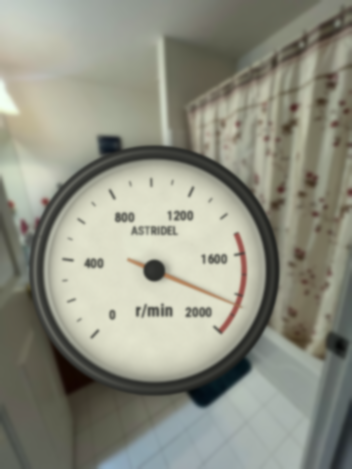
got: 1850 rpm
